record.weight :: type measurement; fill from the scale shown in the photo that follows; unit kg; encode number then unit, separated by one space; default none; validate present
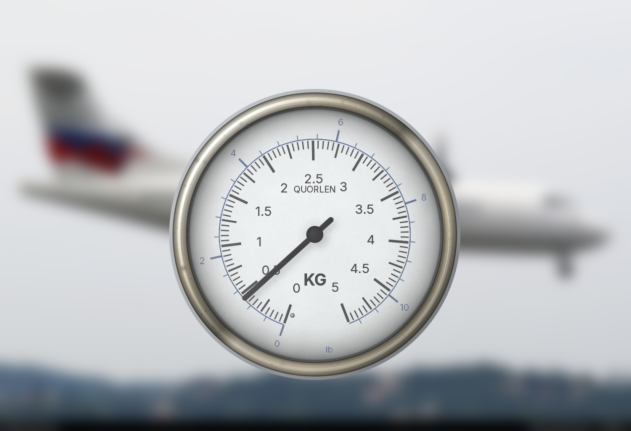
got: 0.45 kg
